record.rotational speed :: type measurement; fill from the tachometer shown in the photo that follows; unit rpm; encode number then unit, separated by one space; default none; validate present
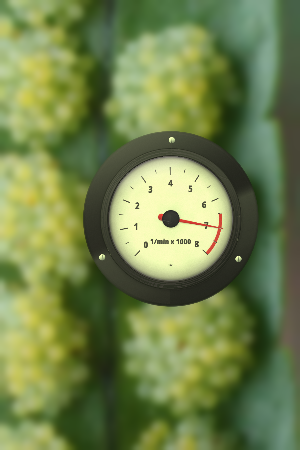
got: 7000 rpm
